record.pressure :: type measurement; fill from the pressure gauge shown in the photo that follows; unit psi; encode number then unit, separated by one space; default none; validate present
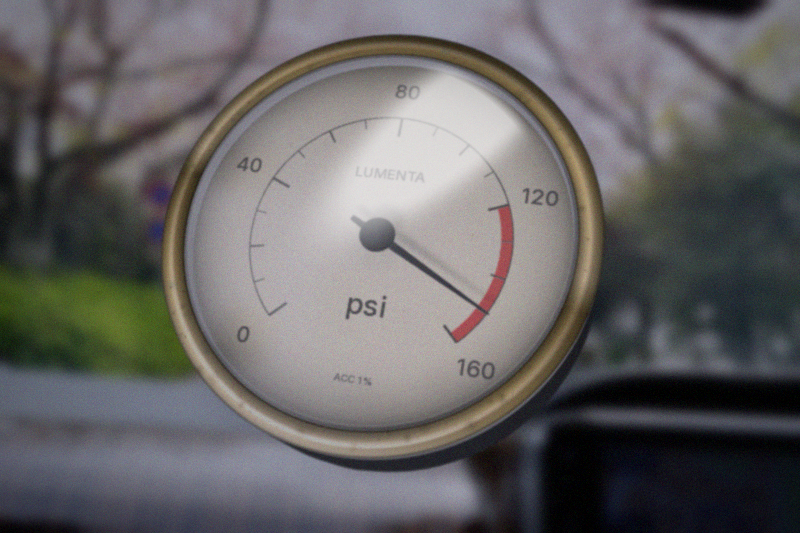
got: 150 psi
